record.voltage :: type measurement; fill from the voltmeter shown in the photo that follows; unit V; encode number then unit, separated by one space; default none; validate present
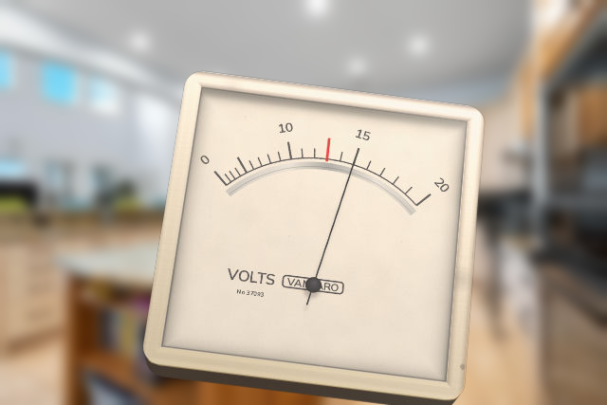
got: 15 V
